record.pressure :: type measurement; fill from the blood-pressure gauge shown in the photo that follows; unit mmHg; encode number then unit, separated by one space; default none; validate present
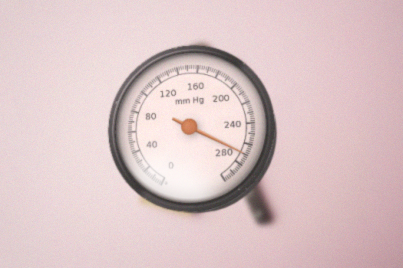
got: 270 mmHg
